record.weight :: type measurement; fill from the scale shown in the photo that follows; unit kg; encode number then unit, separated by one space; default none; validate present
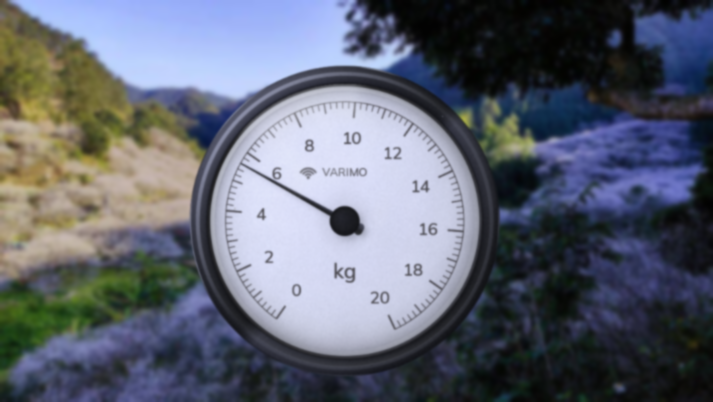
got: 5.6 kg
